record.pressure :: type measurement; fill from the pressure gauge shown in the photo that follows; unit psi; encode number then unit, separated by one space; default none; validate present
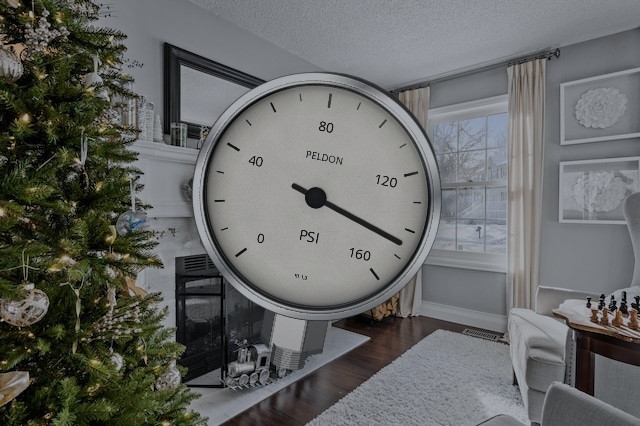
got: 145 psi
